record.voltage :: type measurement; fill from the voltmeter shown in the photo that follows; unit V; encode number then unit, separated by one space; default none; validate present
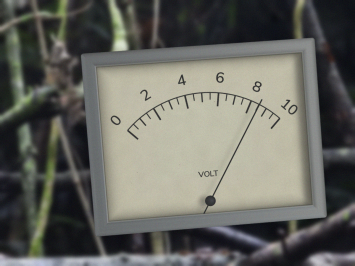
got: 8.5 V
